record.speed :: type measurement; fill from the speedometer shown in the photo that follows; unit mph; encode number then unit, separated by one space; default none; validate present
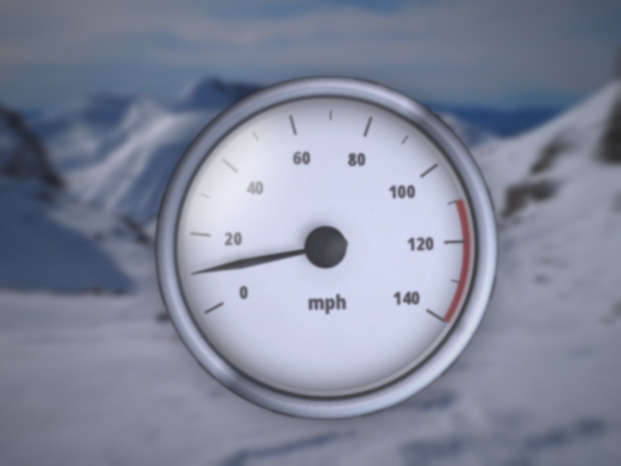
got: 10 mph
